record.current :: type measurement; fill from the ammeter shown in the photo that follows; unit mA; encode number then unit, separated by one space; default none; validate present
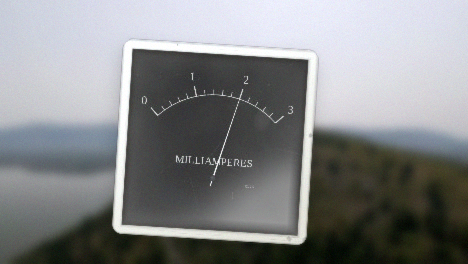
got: 2 mA
